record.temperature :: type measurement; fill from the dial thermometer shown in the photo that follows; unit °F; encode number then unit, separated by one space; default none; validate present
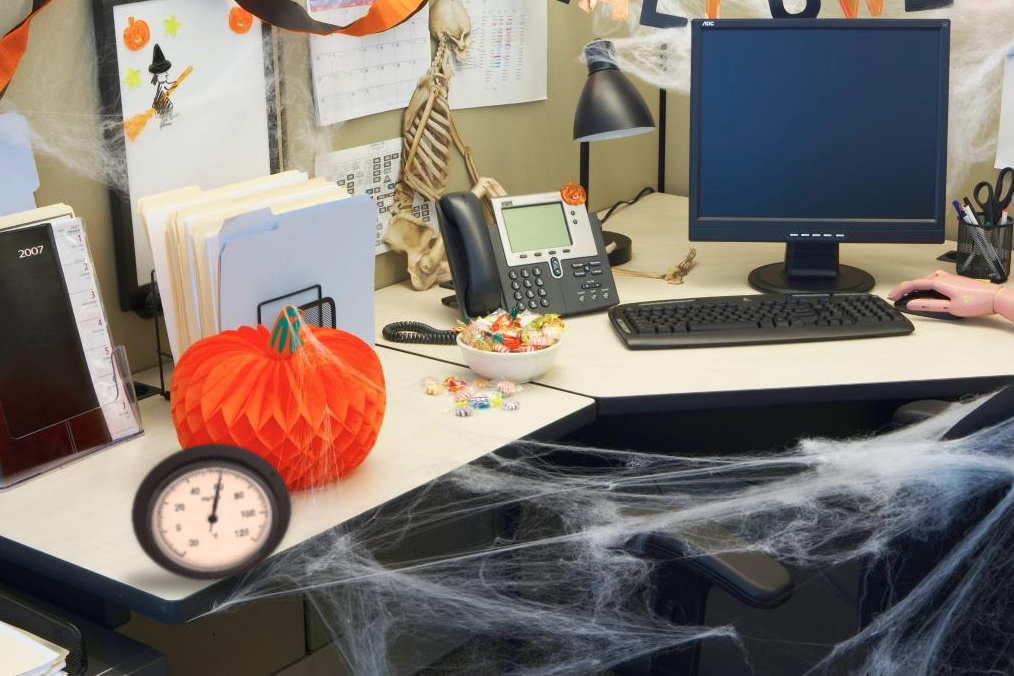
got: 60 °F
